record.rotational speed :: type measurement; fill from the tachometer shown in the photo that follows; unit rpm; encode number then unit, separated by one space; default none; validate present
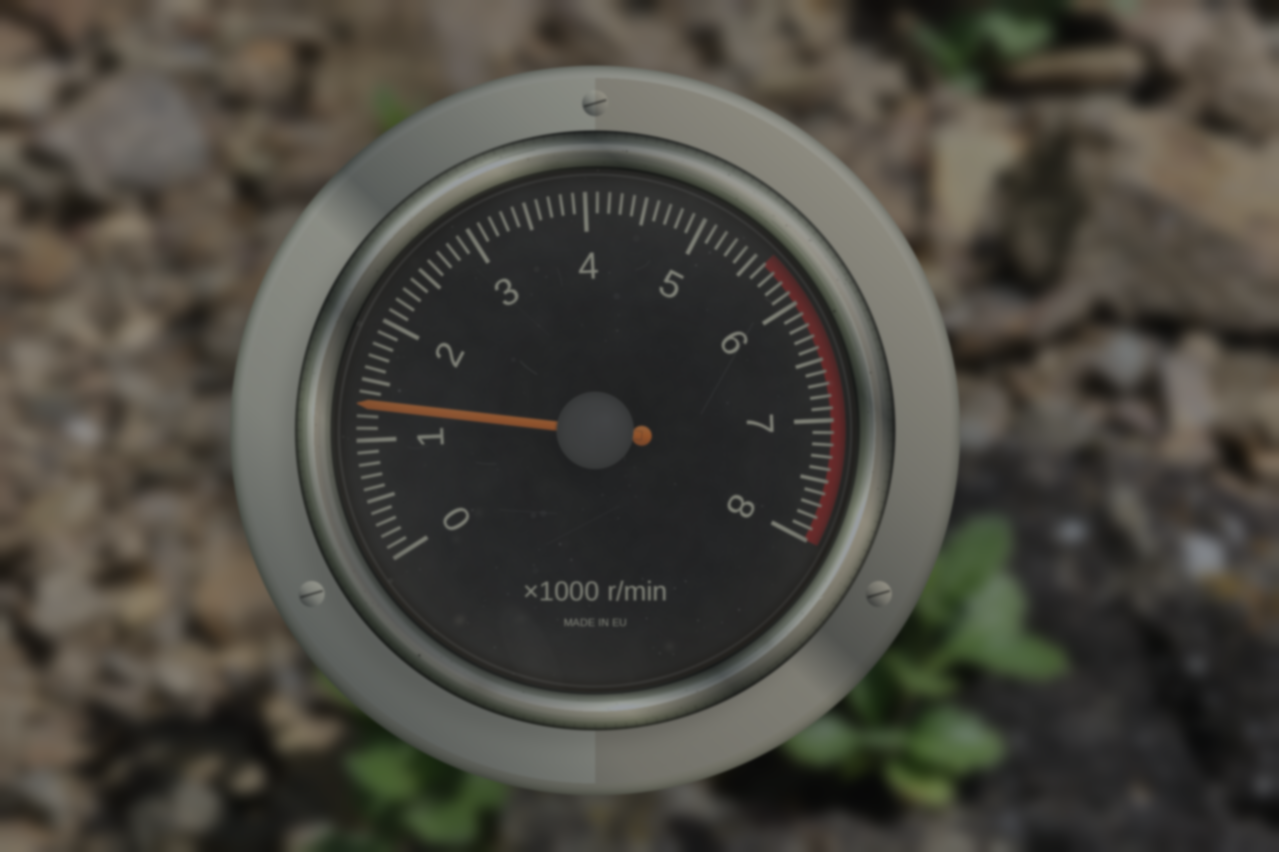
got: 1300 rpm
